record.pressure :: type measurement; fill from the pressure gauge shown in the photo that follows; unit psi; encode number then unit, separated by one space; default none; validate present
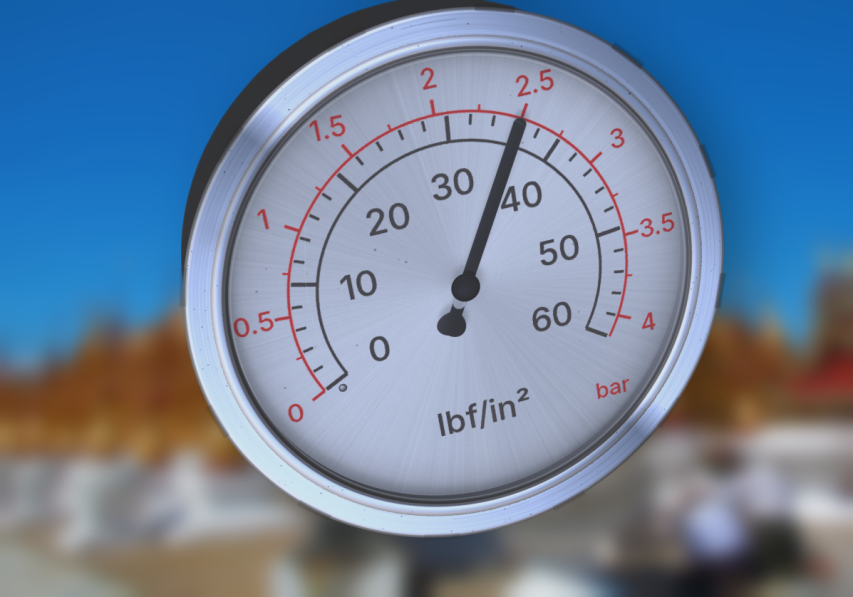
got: 36 psi
